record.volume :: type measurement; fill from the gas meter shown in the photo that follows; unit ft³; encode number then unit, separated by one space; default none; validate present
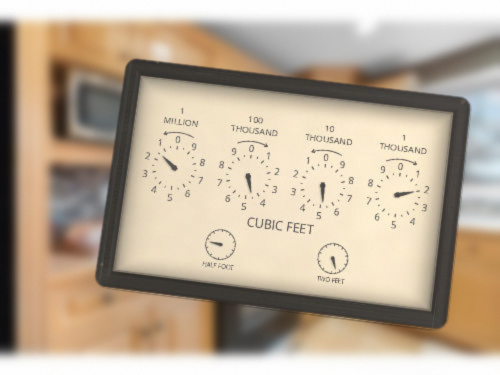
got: 145200 ft³
